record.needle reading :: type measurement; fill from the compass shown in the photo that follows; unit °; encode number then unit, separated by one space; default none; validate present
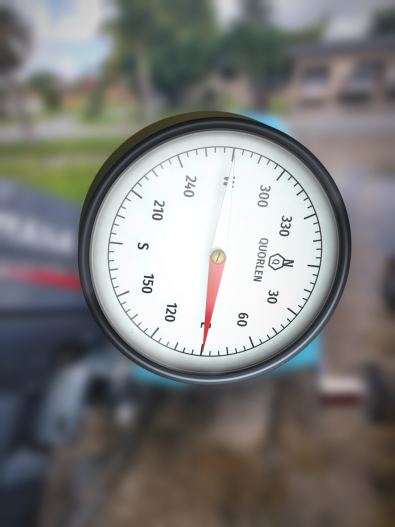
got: 90 °
